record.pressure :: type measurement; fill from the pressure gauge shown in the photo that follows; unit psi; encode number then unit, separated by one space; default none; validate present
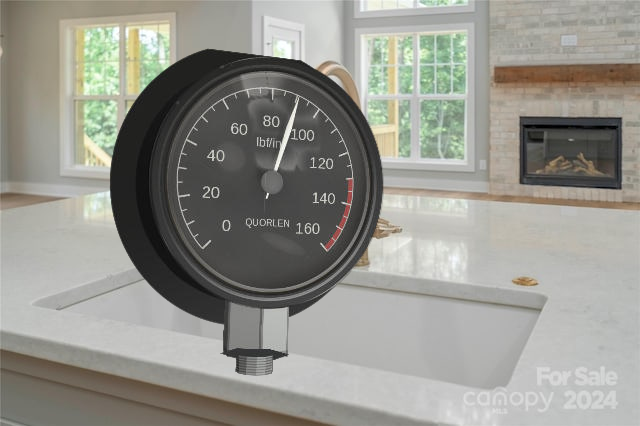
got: 90 psi
